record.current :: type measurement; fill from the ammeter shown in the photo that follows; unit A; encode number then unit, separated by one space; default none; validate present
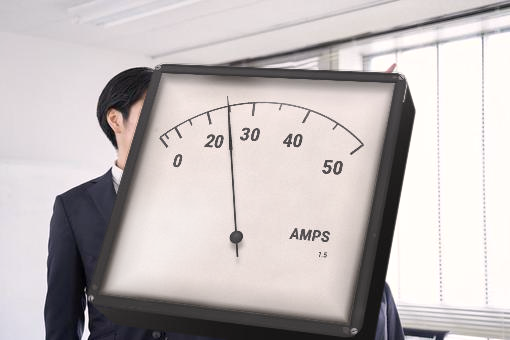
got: 25 A
